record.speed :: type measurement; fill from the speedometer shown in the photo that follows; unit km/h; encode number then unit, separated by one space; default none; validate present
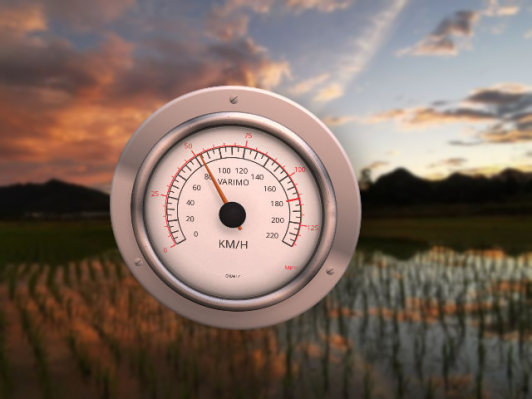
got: 85 km/h
